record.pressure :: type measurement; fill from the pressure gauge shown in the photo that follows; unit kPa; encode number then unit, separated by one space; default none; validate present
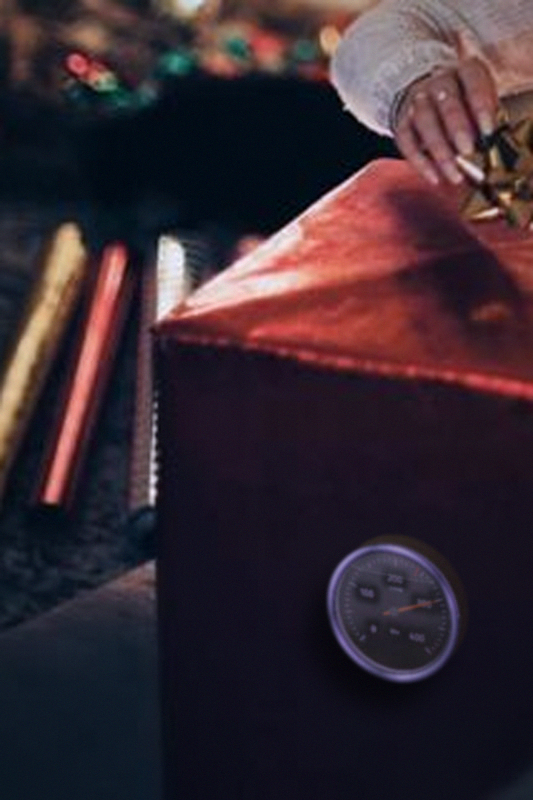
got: 300 kPa
